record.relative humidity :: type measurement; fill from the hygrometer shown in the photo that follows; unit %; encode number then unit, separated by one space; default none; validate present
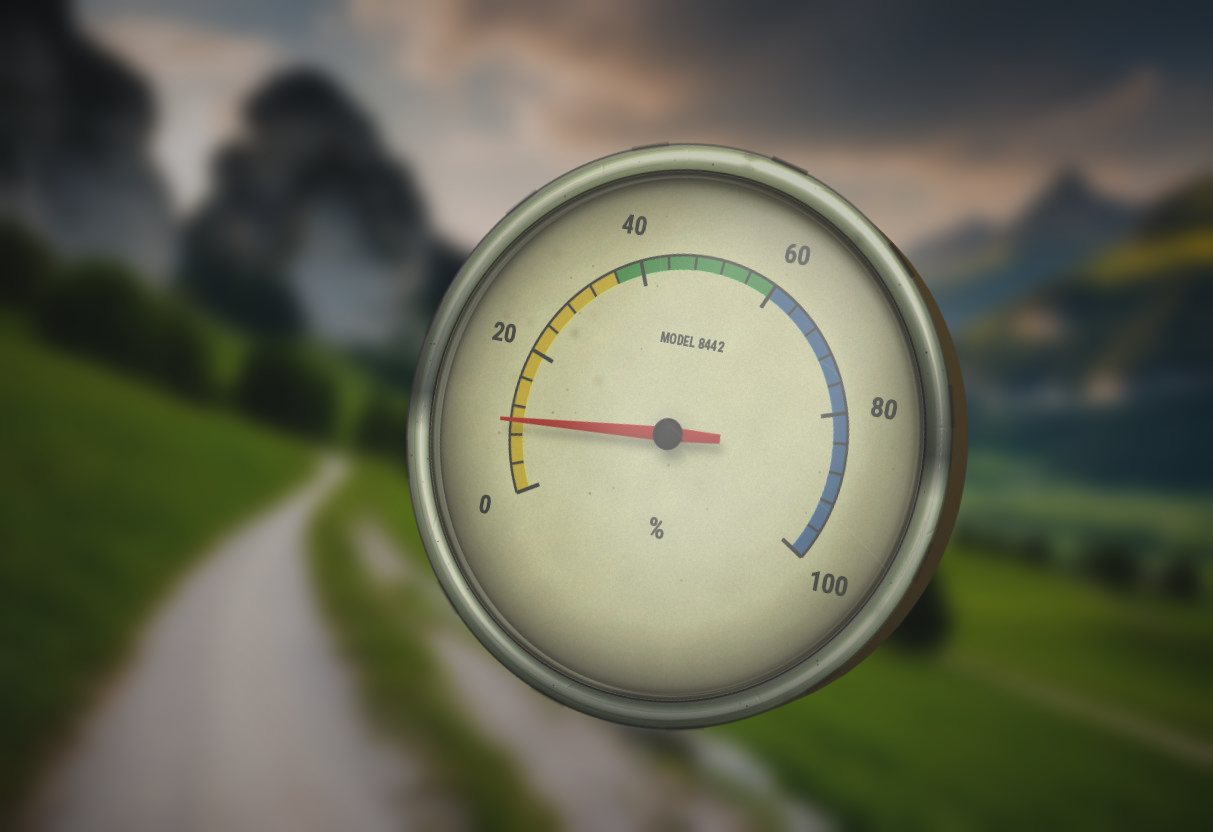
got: 10 %
